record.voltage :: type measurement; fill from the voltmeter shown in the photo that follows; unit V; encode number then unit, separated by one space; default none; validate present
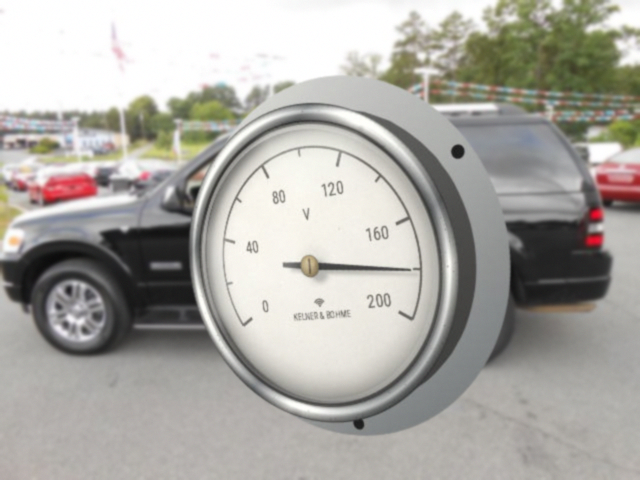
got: 180 V
